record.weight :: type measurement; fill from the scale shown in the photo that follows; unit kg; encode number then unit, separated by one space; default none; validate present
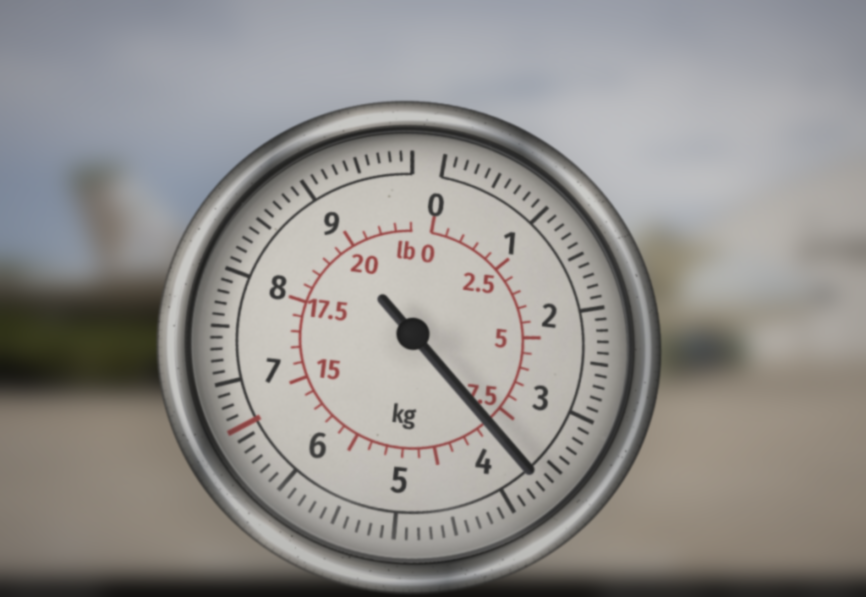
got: 3.7 kg
